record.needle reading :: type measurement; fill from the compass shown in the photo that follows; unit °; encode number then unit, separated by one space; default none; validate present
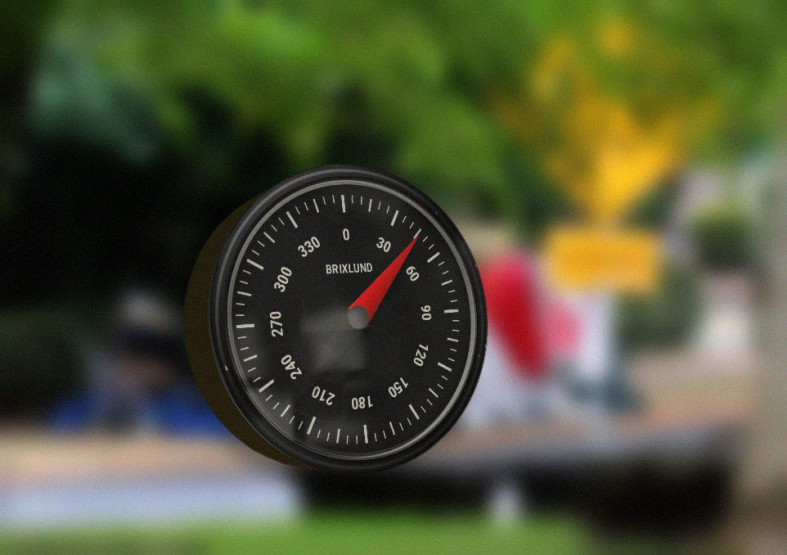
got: 45 °
